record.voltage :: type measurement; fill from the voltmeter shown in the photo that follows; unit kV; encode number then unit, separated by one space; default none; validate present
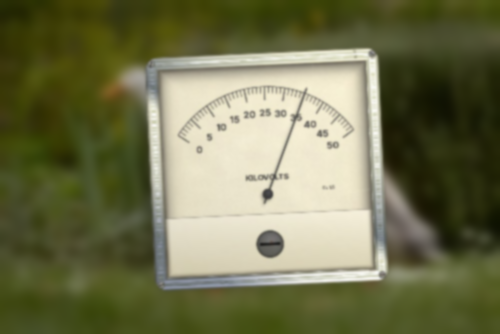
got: 35 kV
